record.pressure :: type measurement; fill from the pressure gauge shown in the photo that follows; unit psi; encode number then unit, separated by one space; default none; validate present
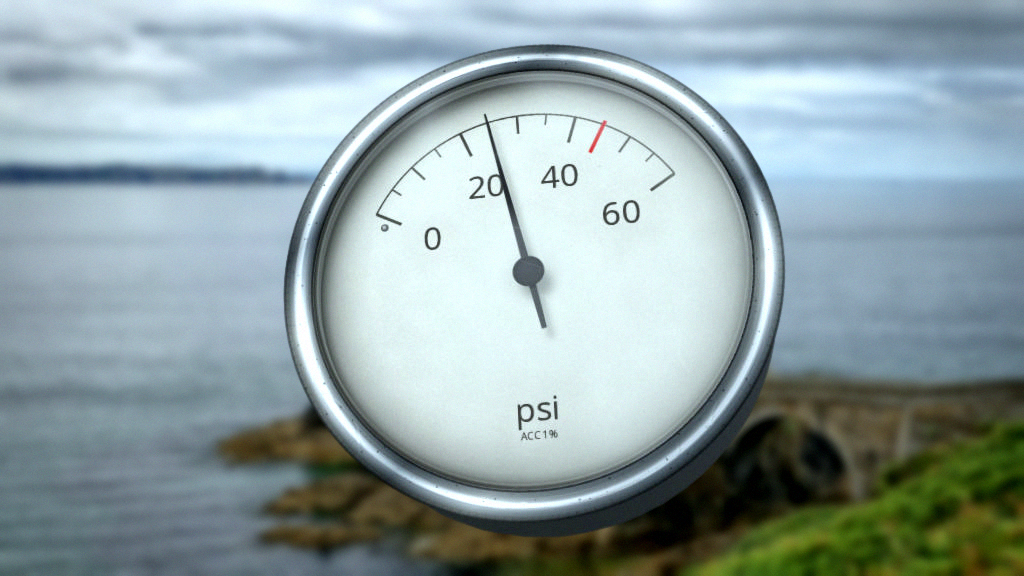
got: 25 psi
